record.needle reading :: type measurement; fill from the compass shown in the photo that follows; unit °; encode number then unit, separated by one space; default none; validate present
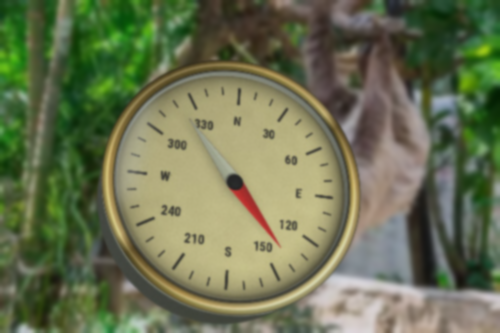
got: 140 °
